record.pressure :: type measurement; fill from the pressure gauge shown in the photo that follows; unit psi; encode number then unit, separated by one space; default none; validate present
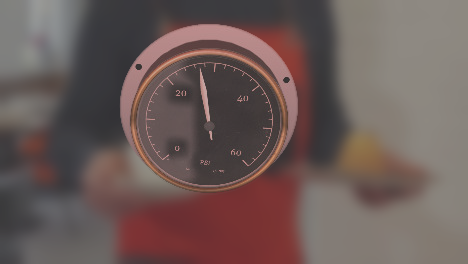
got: 27 psi
